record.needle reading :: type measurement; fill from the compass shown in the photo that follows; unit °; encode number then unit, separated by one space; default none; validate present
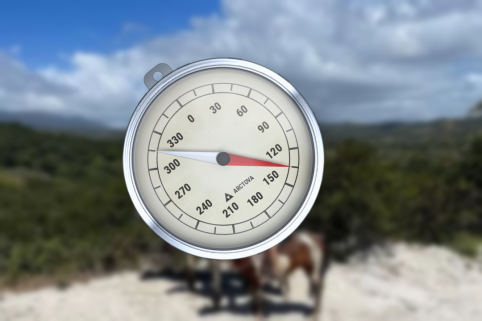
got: 135 °
